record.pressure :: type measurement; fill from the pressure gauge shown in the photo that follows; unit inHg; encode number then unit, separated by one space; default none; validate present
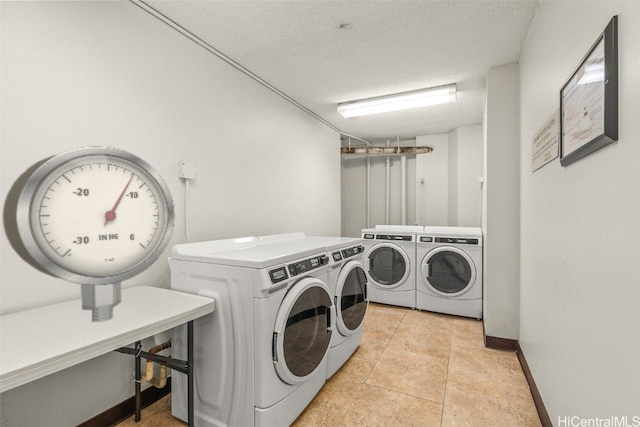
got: -12 inHg
